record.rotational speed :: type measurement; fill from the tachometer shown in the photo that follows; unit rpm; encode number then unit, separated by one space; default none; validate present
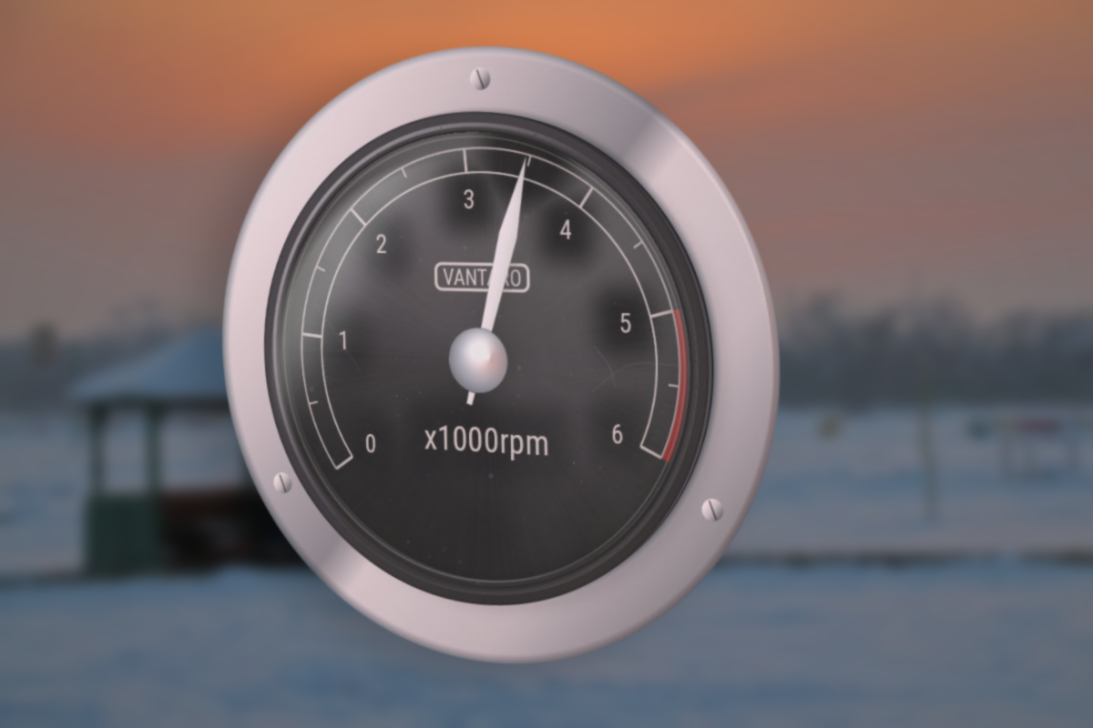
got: 3500 rpm
